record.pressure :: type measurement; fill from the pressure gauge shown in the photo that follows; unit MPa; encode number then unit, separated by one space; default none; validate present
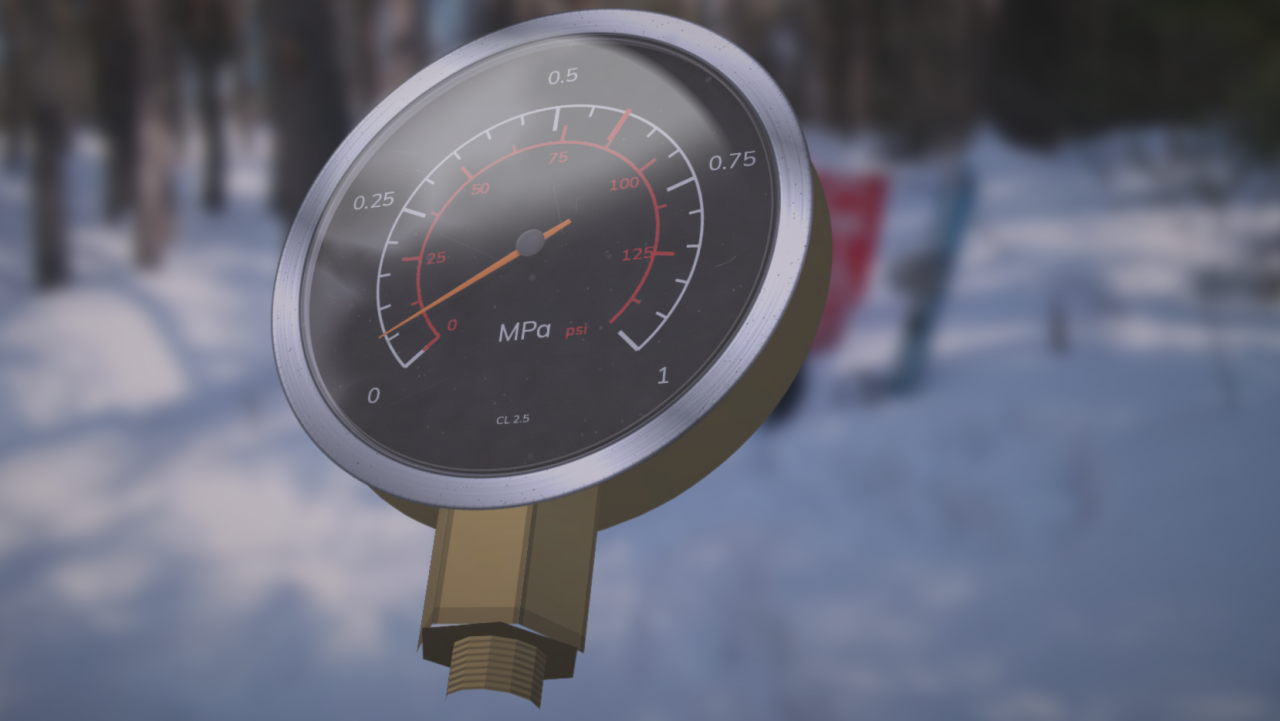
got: 0.05 MPa
